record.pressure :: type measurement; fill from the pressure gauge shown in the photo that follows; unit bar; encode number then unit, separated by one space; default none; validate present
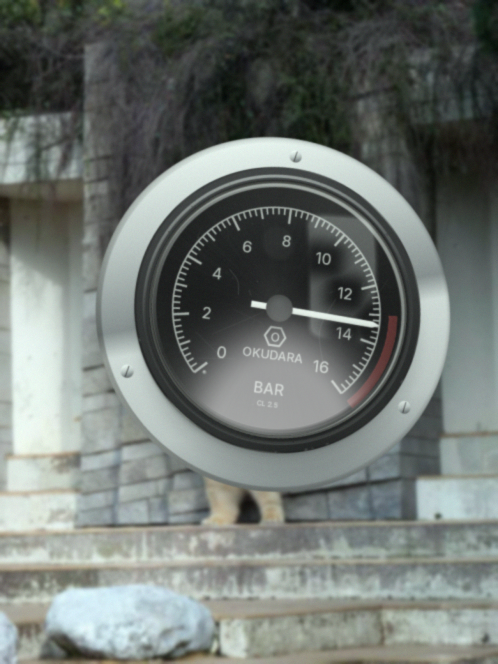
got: 13.4 bar
